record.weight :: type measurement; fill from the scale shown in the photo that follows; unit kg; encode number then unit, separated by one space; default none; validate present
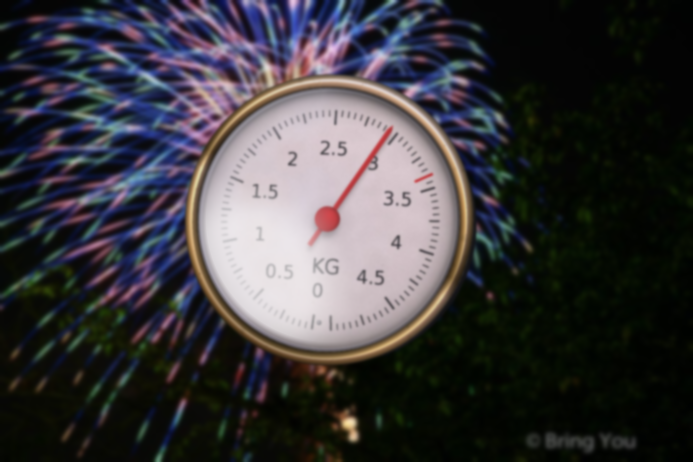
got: 2.95 kg
